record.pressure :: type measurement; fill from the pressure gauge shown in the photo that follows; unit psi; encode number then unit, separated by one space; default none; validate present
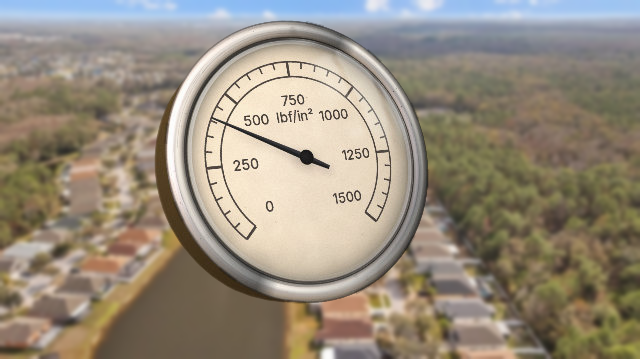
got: 400 psi
